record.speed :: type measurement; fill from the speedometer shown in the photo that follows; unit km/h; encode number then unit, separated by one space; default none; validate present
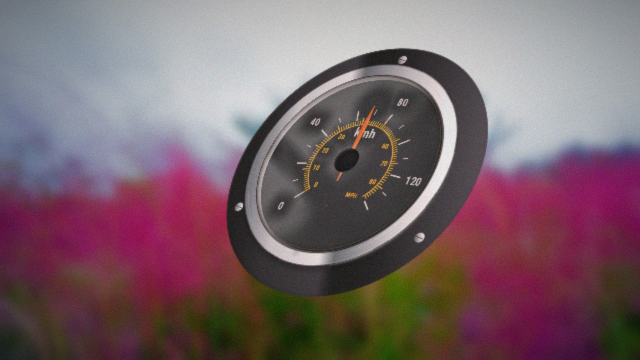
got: 70 km/h
